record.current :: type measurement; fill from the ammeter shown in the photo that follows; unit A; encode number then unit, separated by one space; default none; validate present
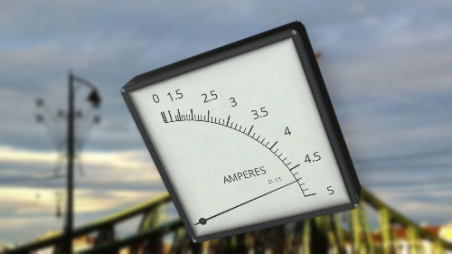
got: 4.7 A
